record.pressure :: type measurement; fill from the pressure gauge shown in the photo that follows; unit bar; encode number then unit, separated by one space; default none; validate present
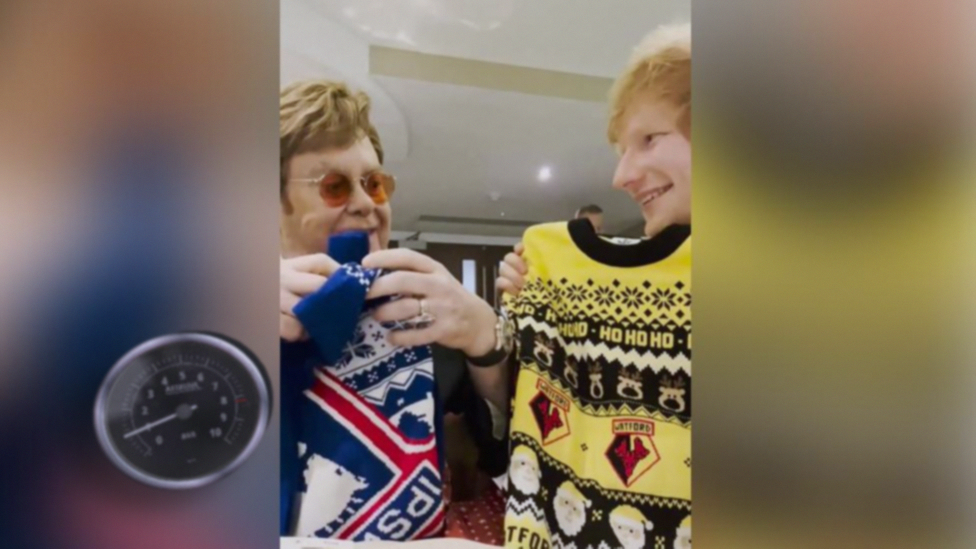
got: 1 bar
